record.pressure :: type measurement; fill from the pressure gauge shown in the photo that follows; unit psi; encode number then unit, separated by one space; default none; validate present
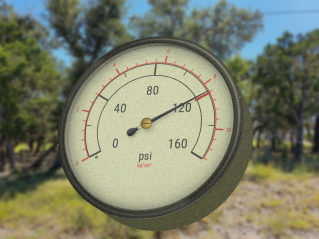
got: 120 psi
